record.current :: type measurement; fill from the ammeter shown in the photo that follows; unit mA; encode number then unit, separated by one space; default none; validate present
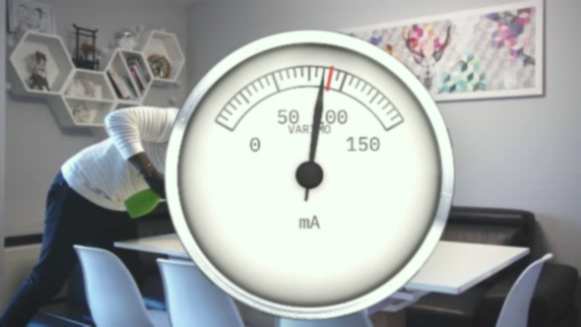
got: 85 mA
